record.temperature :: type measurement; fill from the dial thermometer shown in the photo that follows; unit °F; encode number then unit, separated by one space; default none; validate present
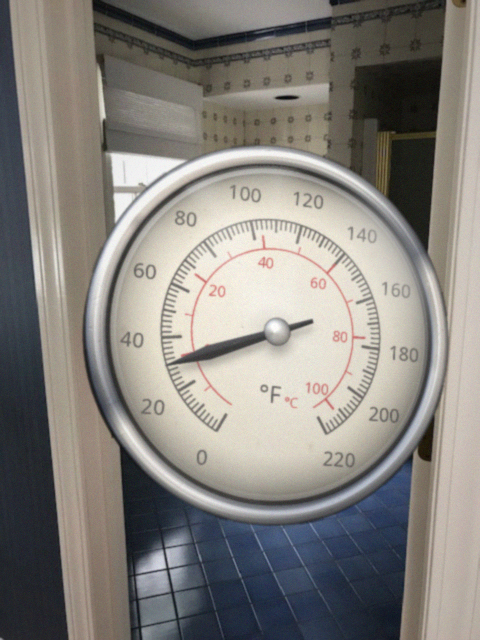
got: 30 °F
